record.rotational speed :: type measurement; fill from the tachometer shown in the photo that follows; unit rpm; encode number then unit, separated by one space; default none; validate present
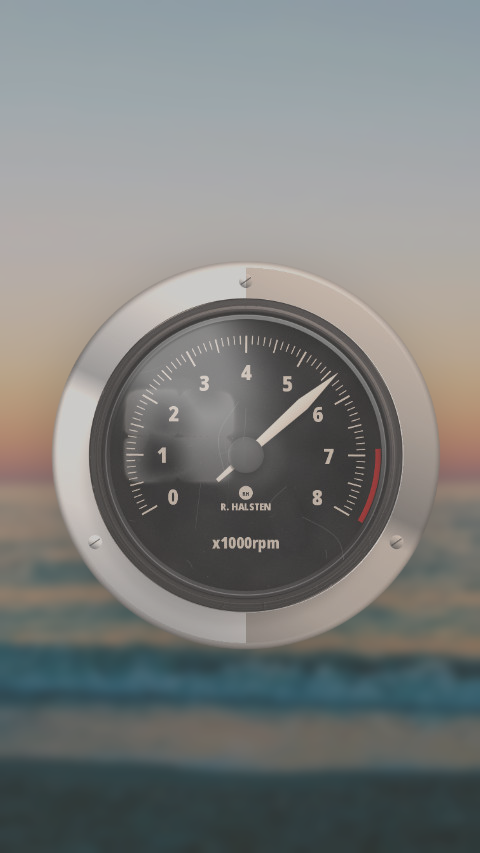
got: 5600 rpm
